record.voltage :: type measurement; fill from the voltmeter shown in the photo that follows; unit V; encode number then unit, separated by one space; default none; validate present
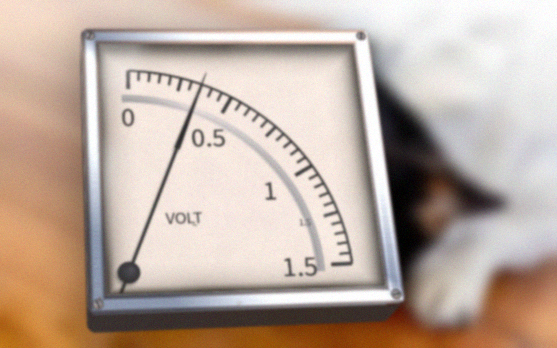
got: 0.35 V
